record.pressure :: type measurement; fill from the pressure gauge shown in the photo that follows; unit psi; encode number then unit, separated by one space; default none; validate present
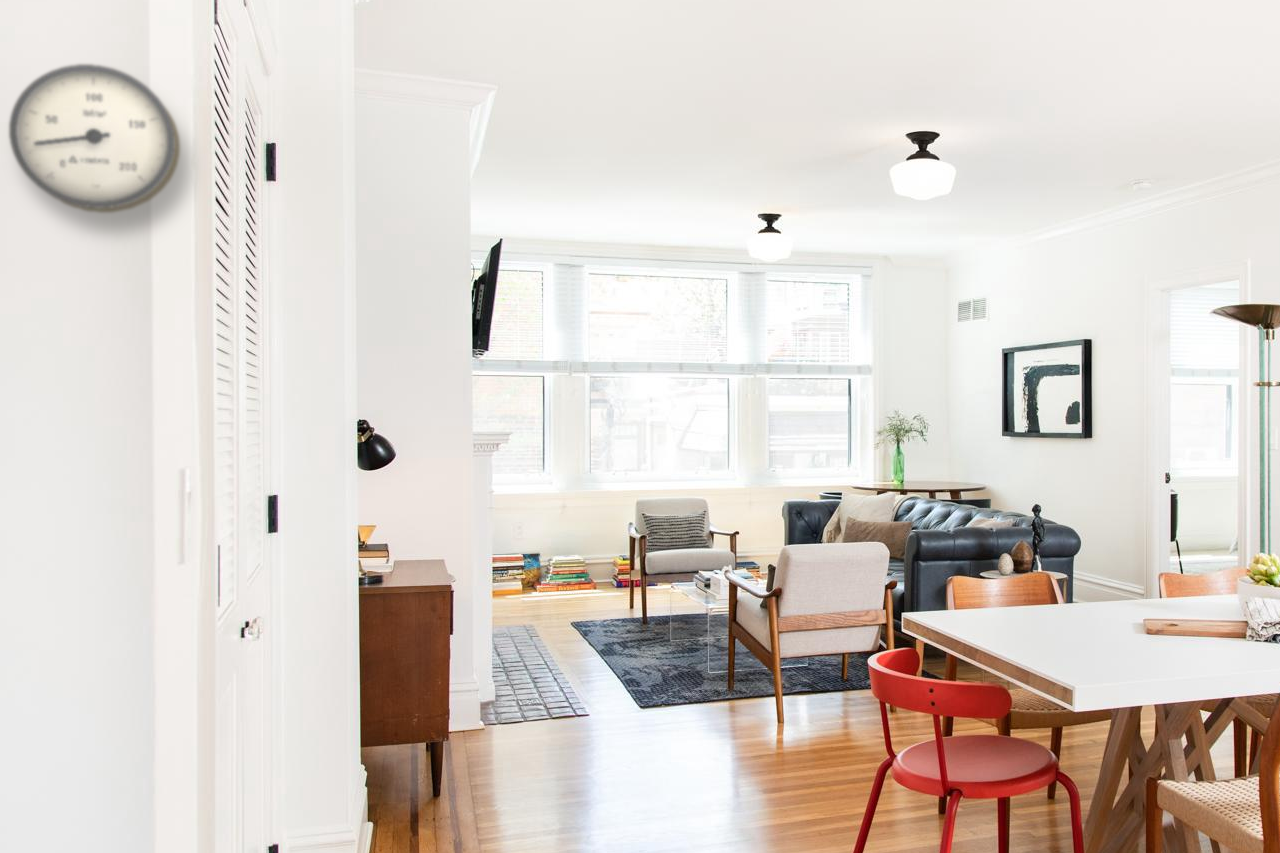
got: 25 psi
